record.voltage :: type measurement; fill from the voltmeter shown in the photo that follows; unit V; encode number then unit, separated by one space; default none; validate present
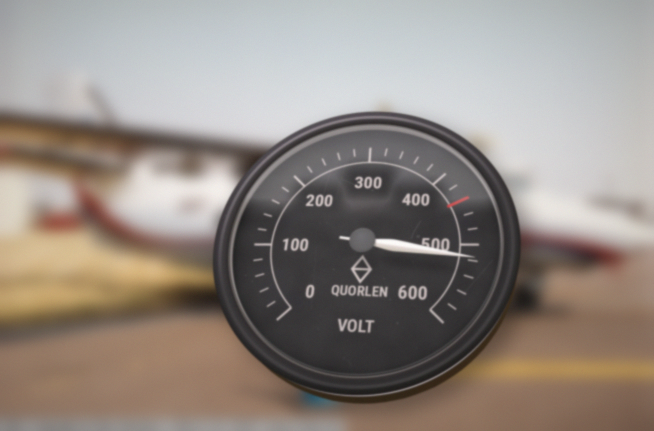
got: 520 V
